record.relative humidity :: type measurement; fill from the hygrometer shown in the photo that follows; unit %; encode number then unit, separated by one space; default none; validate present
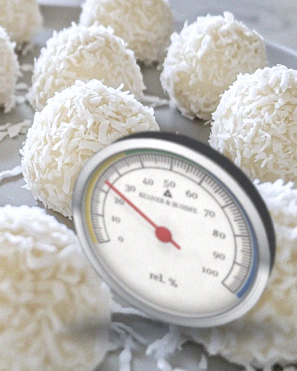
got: 25 %
